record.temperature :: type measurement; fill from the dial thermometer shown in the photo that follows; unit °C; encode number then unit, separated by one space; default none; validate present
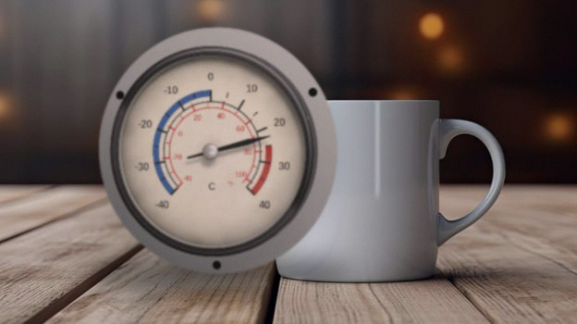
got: 22.5 °C
